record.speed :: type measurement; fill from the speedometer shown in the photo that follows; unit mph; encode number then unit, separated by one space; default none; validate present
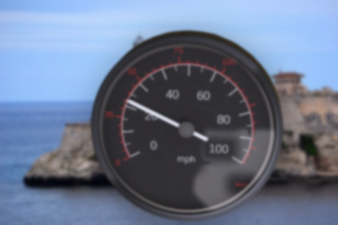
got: 22.5 mph
